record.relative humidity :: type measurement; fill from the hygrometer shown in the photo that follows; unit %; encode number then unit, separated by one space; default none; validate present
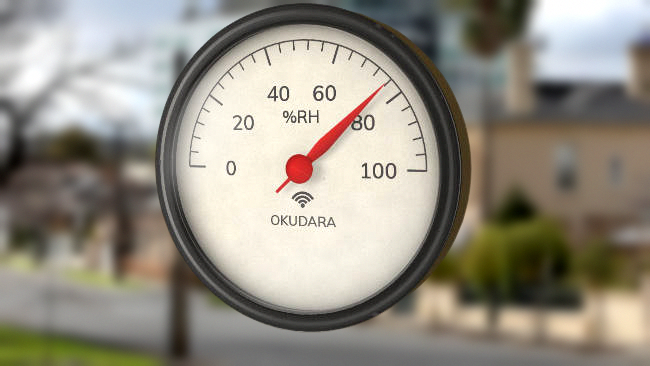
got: 76 %
